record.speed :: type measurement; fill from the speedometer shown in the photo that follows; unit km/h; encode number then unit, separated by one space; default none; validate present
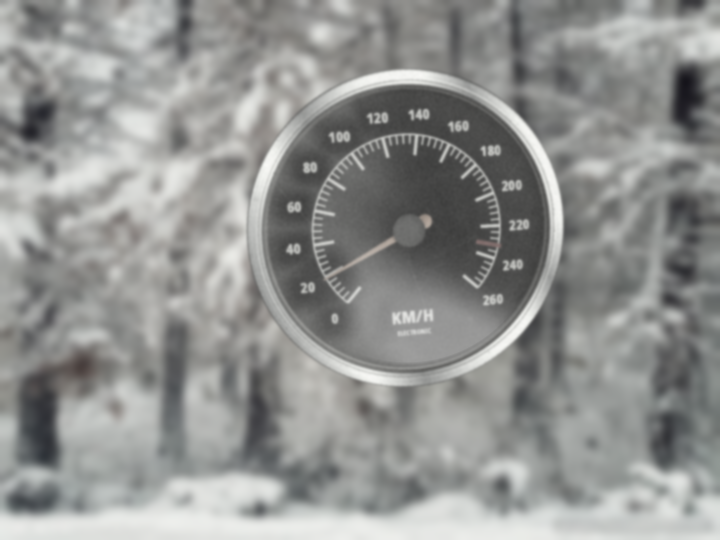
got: 20 km/h
